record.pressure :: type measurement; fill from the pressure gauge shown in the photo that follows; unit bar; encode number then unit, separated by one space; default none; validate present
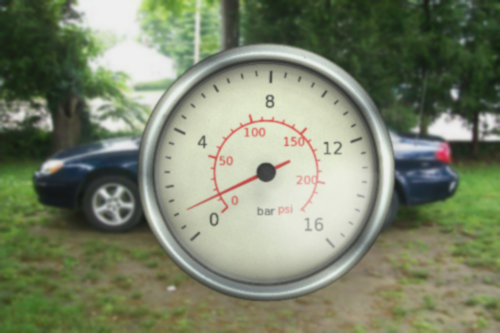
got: 1 bar
